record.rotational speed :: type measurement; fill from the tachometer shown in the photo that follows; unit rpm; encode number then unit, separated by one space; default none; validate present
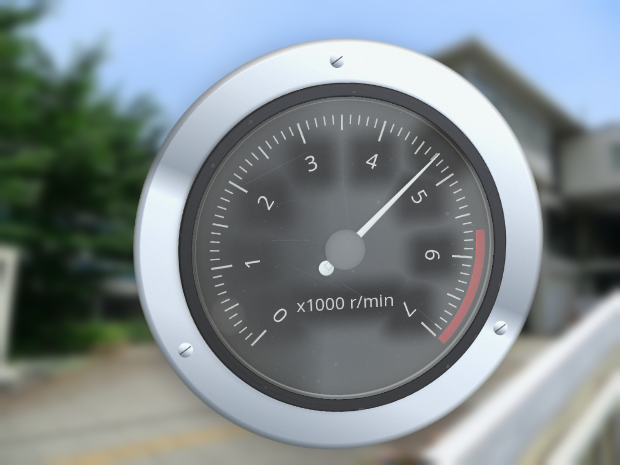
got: 4700 rpm
